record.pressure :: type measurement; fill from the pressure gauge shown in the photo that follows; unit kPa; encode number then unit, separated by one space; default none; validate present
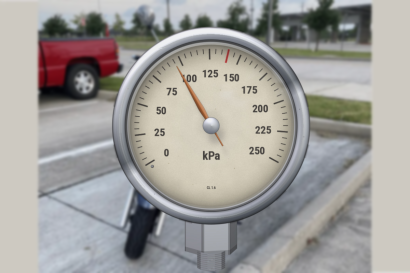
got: 95 kPa
